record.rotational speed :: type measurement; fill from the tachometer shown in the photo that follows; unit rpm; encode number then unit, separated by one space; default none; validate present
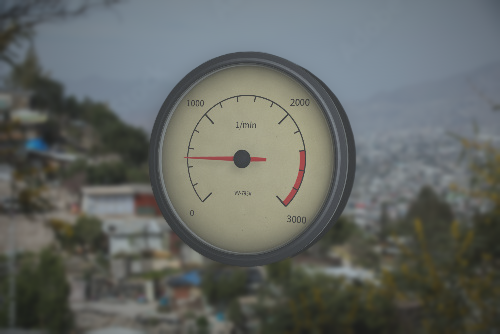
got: 500 rpm
